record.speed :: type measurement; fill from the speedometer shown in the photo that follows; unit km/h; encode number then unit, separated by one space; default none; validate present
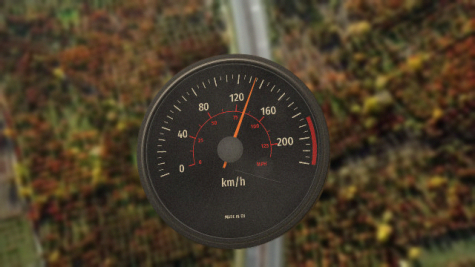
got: 135 km/h
